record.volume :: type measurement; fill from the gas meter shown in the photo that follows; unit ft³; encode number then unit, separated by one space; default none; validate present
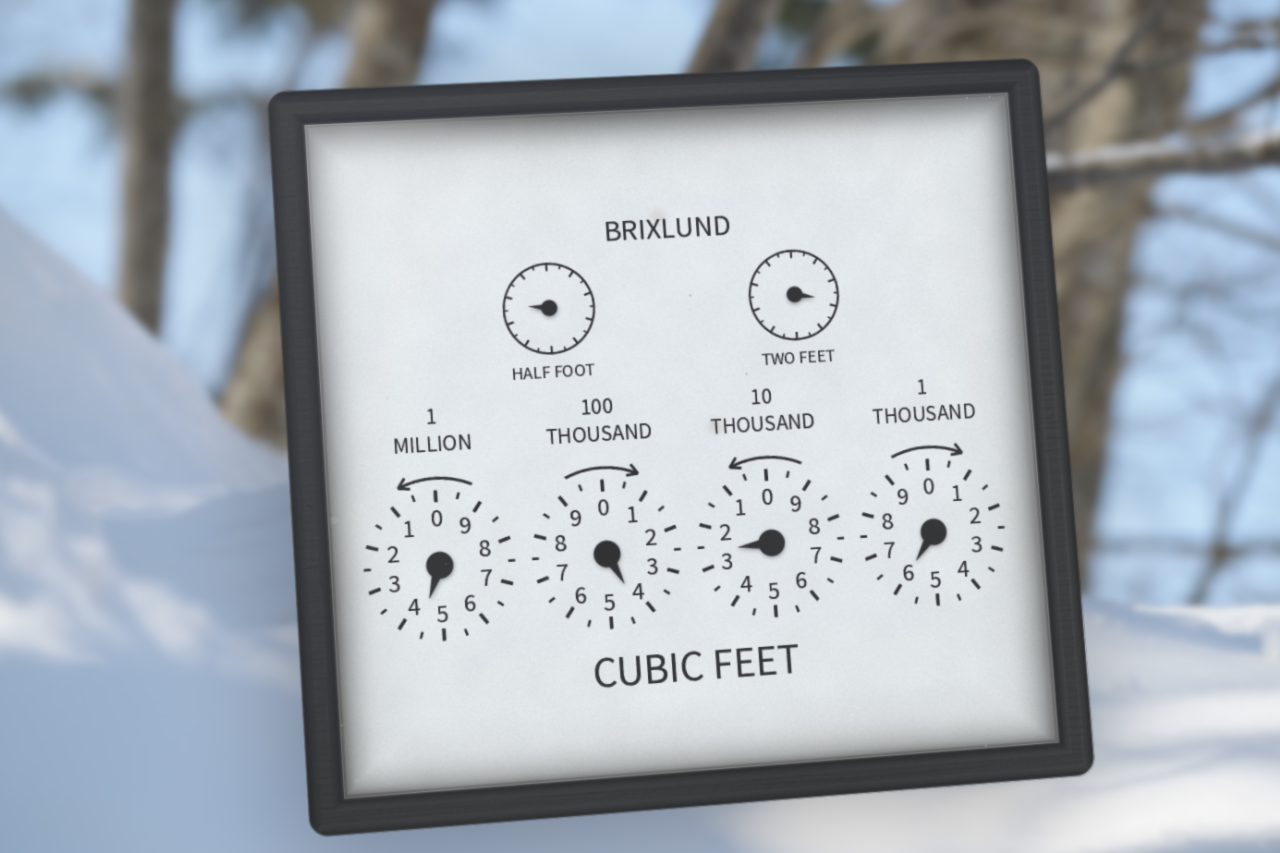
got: 442600 ft³
